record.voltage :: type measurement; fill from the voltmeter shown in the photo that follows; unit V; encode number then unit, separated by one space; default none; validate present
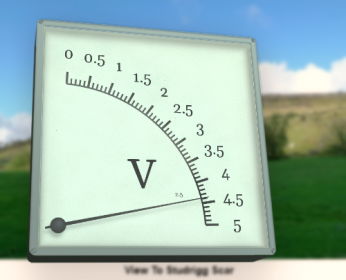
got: 4.4 V
